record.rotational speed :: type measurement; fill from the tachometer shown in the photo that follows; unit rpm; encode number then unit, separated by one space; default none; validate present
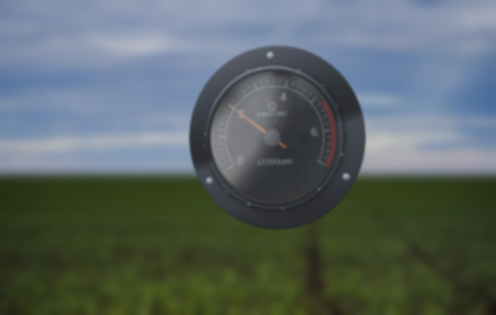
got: 2000 rpm
